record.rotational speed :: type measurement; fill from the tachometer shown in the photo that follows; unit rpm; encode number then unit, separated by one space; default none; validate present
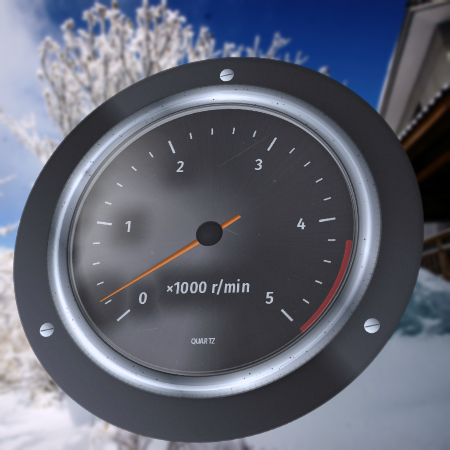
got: 200 rpm
